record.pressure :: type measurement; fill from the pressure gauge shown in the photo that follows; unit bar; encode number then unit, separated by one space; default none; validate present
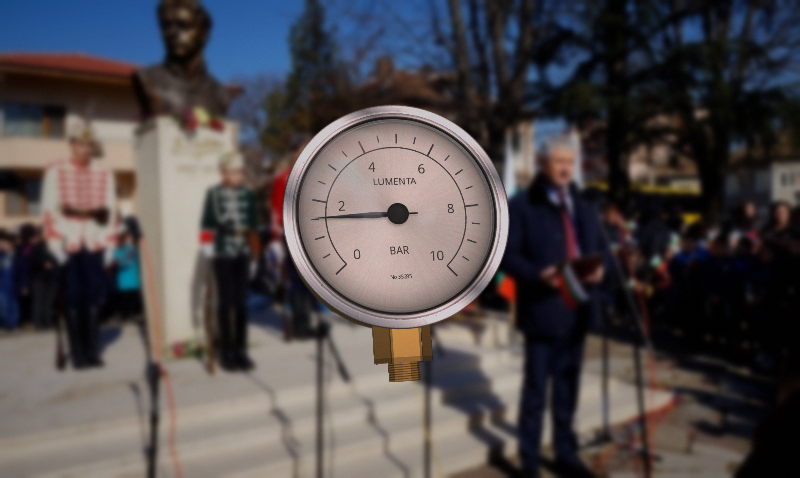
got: 1.5 bar
